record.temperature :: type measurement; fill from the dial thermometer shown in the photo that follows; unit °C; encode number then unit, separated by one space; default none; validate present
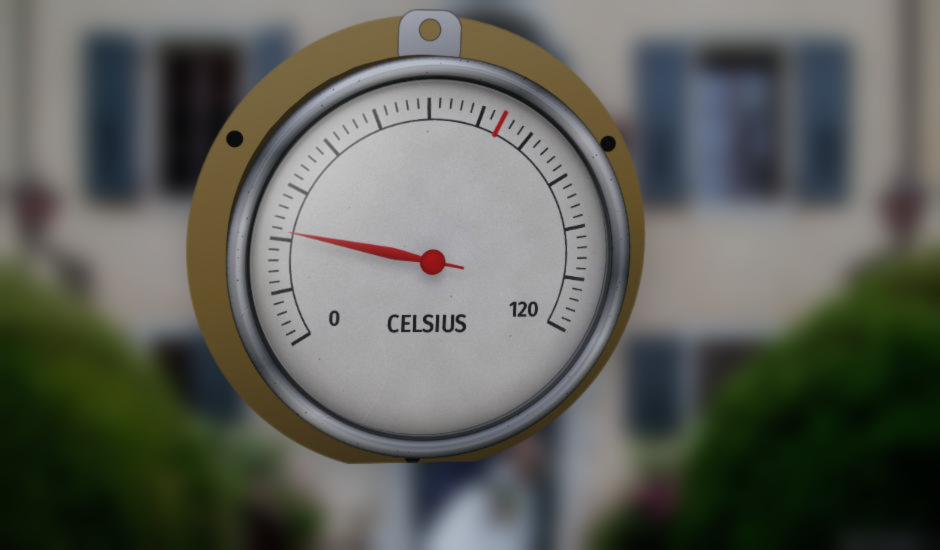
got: 22 °C
